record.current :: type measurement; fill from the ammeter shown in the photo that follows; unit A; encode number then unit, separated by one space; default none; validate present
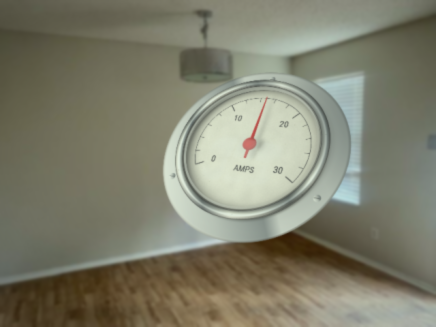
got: 15 A
